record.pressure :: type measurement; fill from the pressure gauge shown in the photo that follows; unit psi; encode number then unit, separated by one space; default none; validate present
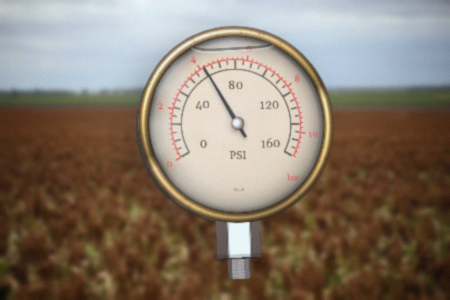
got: 60 psi
